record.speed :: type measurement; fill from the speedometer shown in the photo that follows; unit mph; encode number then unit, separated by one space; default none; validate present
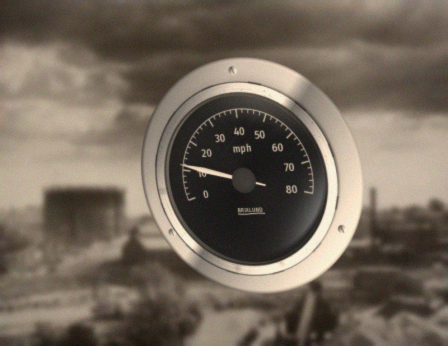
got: 12 mph
